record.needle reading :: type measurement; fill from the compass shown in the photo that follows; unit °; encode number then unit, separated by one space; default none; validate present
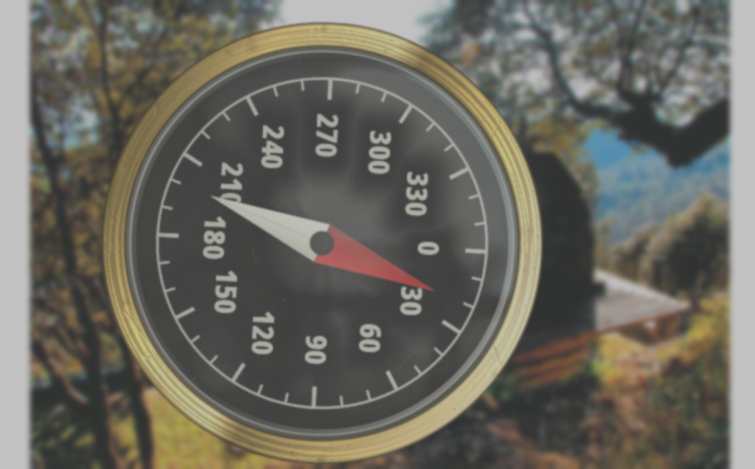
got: 20 °
